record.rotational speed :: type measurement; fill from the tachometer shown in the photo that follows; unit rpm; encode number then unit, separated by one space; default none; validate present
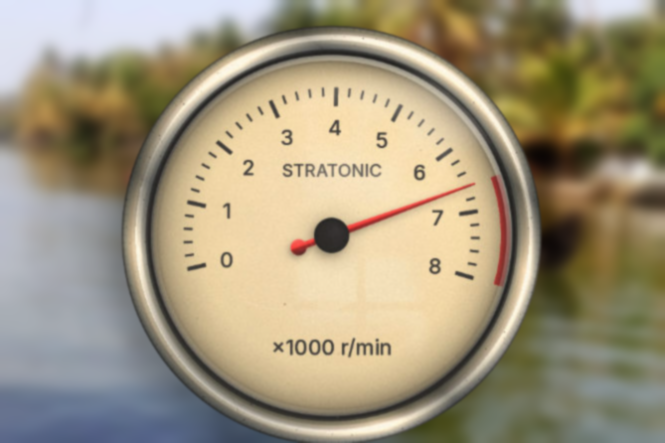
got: 6600 rpm
